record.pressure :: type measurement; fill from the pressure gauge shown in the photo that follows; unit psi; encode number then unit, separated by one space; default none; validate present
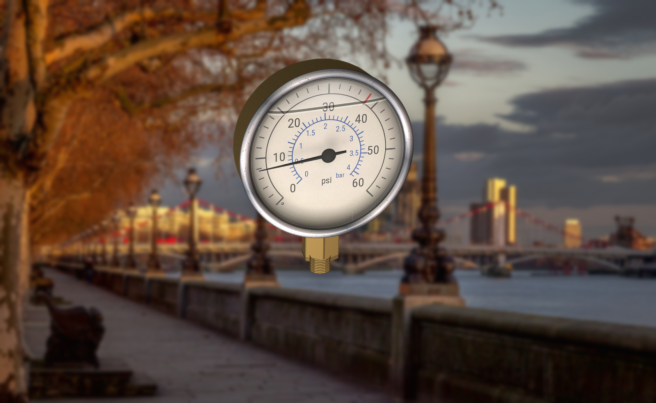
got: 8 psi
